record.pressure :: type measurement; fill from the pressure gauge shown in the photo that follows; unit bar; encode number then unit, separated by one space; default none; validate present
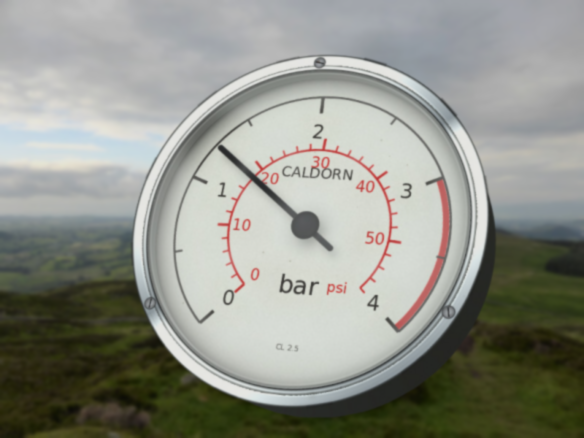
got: 1.25 bar
